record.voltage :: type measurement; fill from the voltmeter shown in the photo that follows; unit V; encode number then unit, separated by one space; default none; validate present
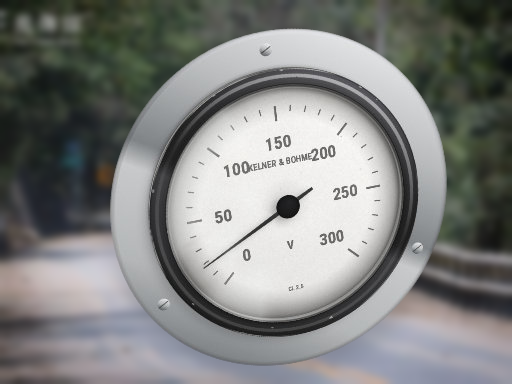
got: 20 V
